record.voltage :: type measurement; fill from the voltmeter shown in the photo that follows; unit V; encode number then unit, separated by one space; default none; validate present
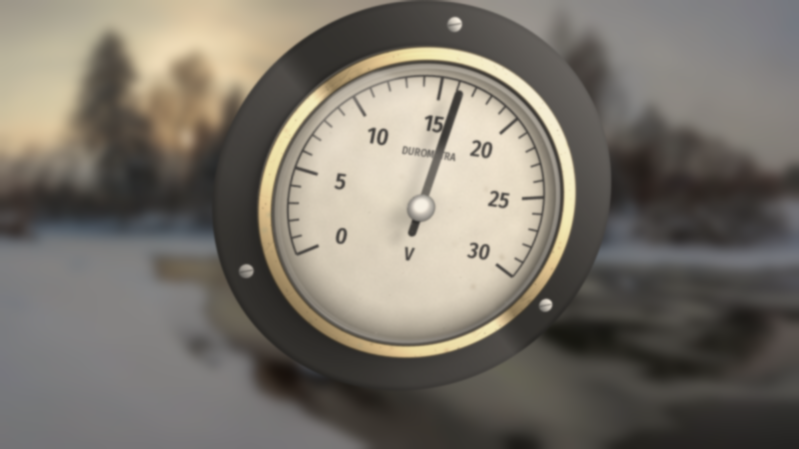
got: 16 V
